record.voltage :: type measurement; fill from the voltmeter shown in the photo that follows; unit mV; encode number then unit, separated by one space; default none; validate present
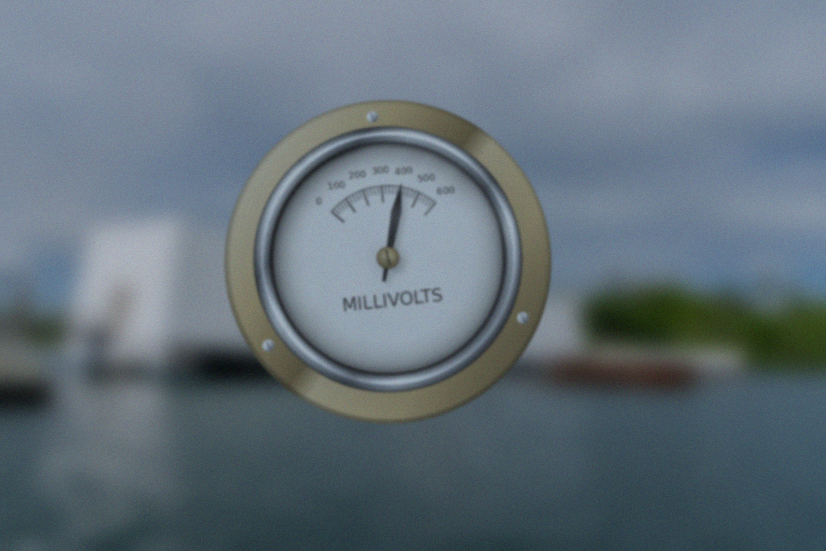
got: 400 mV
